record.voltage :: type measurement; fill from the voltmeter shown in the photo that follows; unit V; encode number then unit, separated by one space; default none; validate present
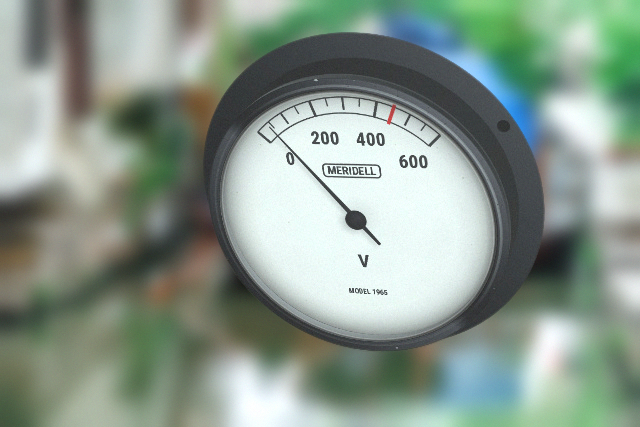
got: 50 V
